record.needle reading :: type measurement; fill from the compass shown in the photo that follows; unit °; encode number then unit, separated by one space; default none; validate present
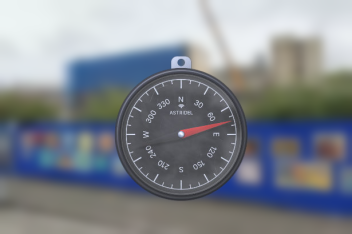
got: 75 °
